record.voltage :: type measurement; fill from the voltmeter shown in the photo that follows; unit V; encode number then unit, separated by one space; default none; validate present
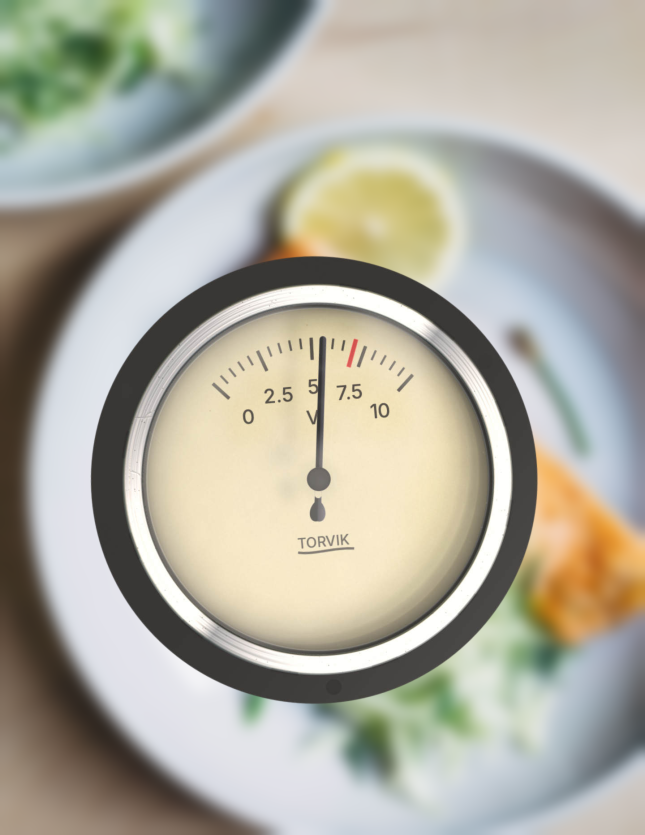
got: 5.5 V
